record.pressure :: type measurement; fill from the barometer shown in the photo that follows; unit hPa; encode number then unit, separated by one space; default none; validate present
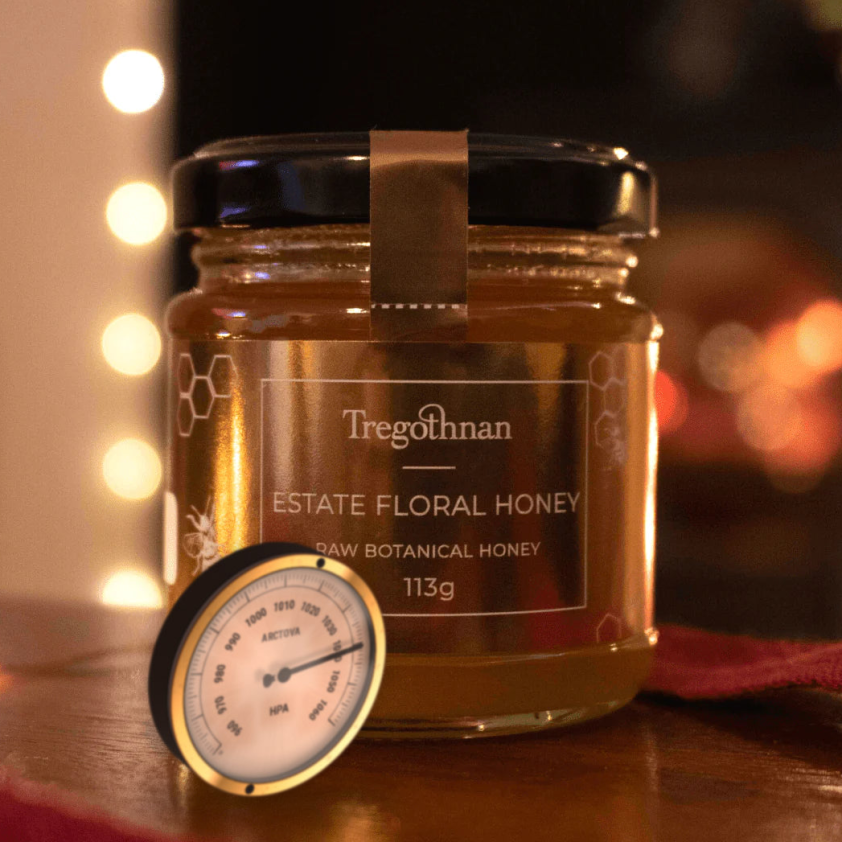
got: 1040 hPa
